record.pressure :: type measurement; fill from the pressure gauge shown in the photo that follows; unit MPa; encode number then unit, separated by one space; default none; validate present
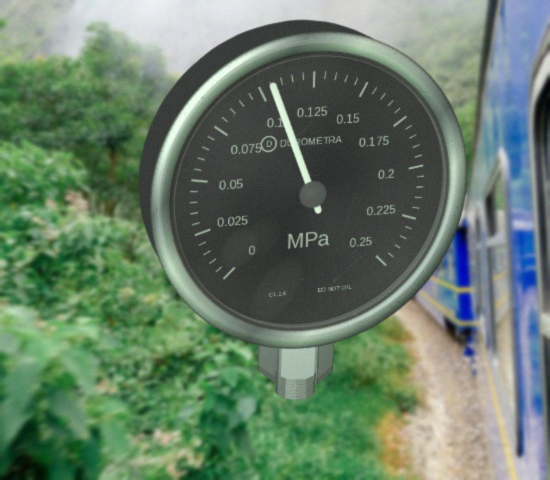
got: 0.105 MPa
